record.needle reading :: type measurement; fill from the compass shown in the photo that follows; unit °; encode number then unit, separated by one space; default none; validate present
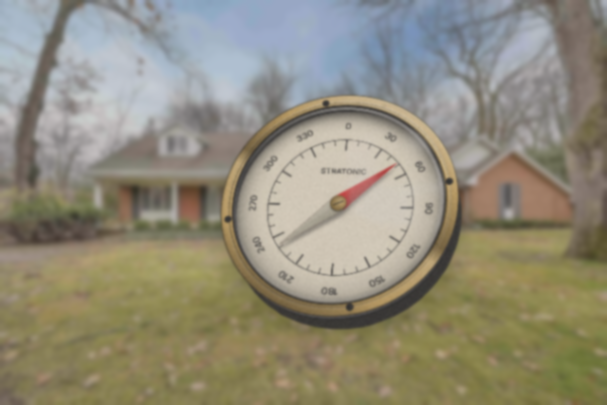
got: 50 °
